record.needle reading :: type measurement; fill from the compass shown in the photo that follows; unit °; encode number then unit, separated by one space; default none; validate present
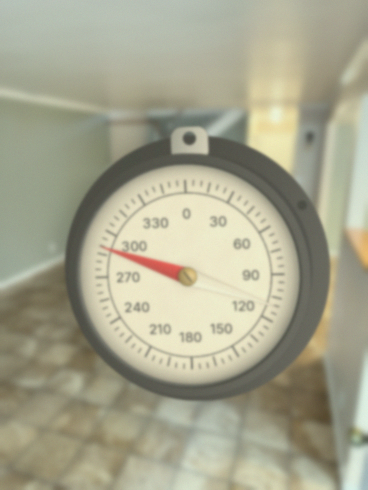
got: 290 °
